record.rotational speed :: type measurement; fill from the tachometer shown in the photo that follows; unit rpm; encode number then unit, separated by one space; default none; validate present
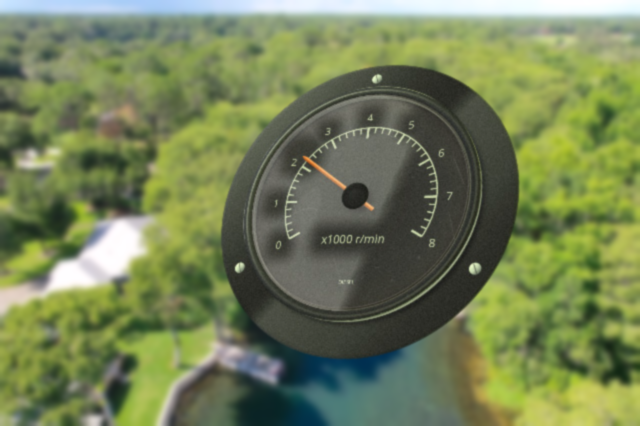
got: 2200 rpm
